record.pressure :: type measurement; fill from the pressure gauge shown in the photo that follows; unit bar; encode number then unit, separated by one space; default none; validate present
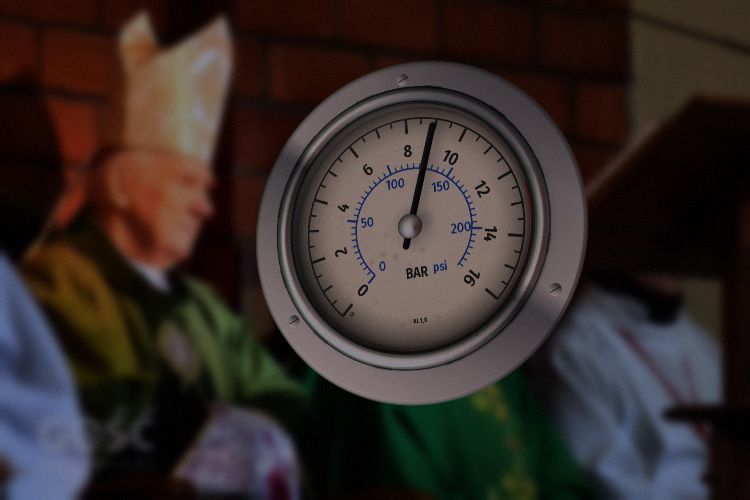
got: 9 bar
